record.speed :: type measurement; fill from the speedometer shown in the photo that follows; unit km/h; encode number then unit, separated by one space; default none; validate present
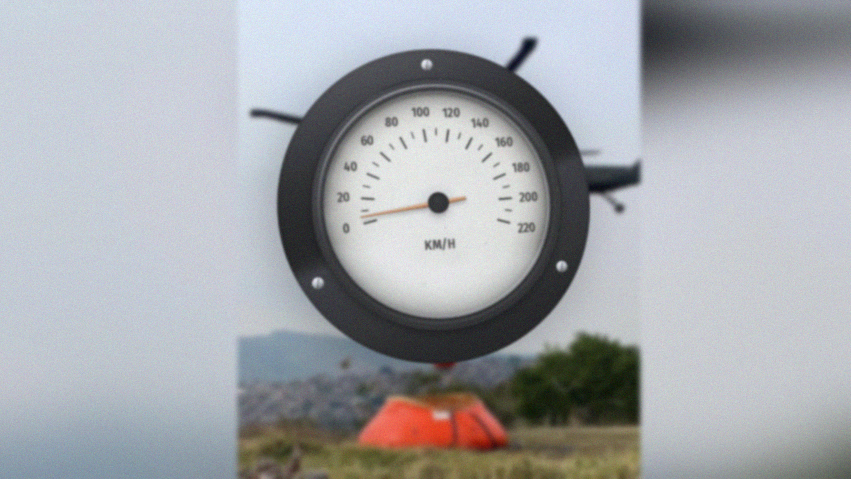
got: 5 km/h
